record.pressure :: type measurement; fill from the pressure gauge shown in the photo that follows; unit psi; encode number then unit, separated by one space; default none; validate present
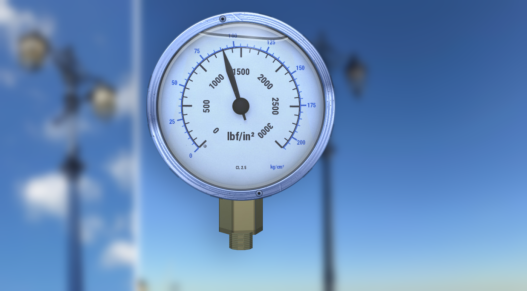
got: 1300 psi
